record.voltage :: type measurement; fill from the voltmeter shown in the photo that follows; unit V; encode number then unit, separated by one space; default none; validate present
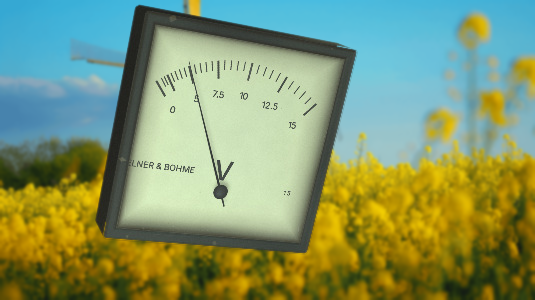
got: 5 V
